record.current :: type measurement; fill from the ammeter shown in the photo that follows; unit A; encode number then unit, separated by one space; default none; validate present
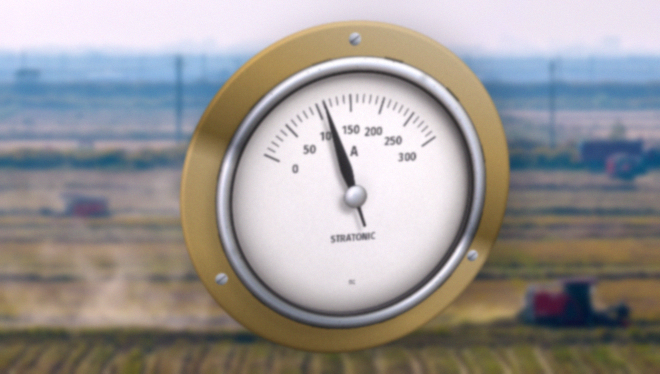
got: 110 A
